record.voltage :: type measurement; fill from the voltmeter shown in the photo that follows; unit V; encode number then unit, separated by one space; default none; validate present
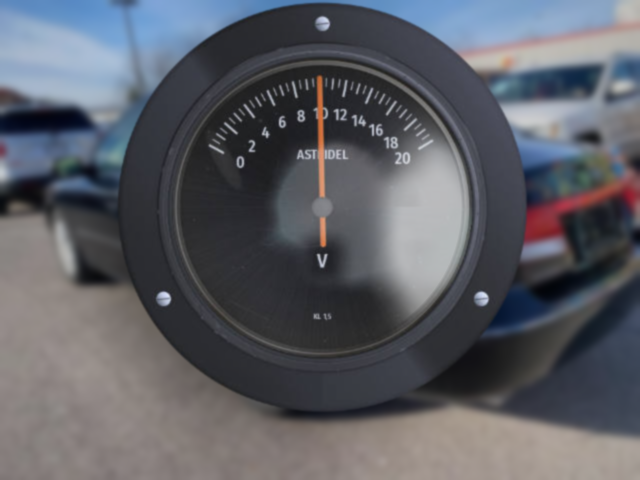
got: 10 V
